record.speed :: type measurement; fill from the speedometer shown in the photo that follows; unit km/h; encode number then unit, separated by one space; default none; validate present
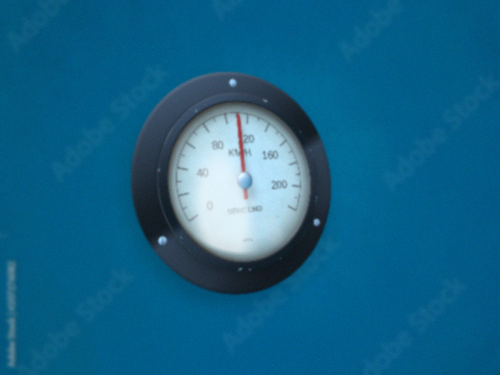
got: 110 km/h
